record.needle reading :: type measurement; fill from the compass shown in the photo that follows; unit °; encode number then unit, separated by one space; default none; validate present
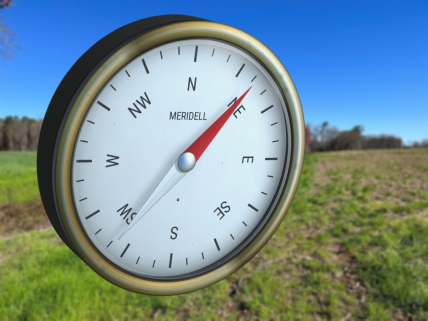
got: 40 °
